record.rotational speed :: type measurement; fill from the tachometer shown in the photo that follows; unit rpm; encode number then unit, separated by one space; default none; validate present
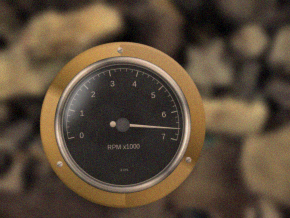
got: 6600 rpm
